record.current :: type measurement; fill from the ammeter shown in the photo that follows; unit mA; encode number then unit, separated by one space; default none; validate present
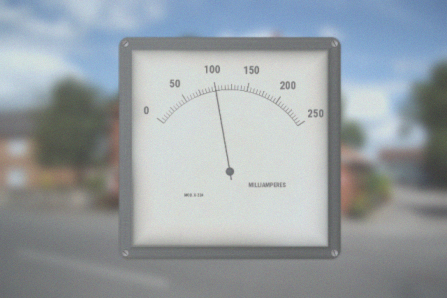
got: 100 mA
